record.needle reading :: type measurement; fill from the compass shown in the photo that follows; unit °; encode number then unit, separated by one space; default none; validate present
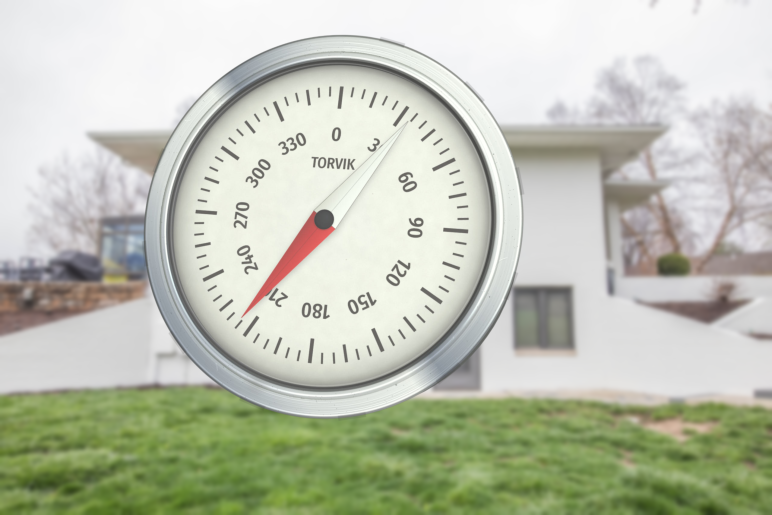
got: 215 °
